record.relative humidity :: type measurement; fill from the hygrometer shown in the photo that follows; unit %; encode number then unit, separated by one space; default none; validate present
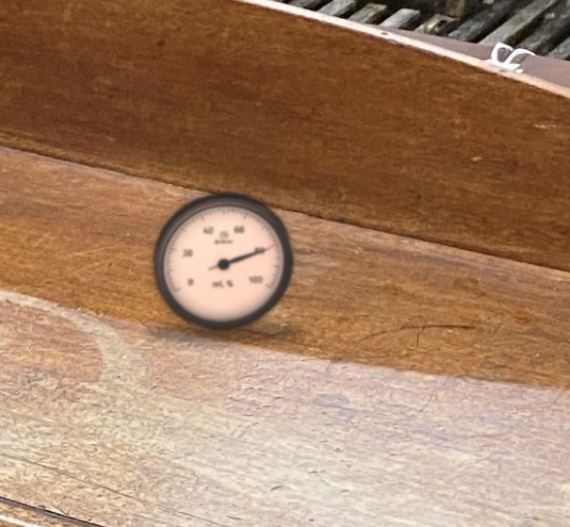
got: 80 %
